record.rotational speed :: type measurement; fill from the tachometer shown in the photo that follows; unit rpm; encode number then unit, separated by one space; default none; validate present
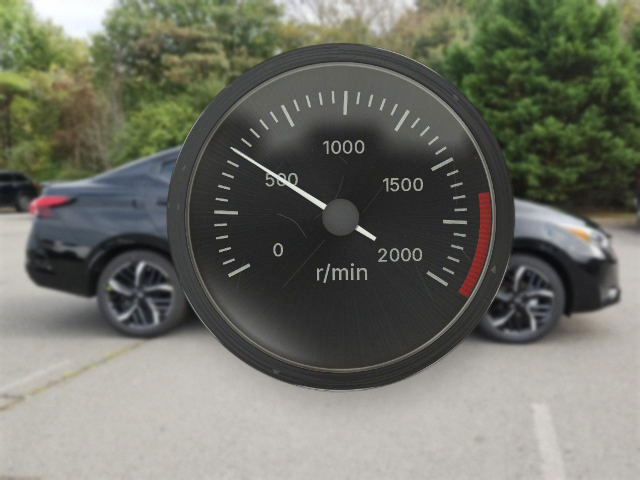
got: 500 rpm
